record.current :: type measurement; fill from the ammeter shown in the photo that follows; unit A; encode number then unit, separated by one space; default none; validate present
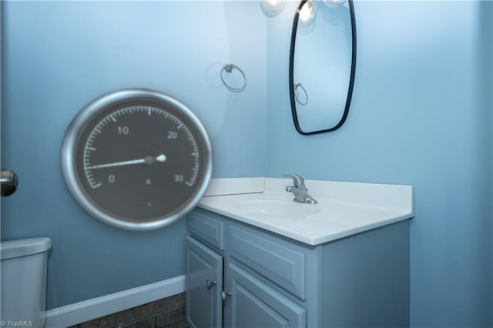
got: 2.5 A
